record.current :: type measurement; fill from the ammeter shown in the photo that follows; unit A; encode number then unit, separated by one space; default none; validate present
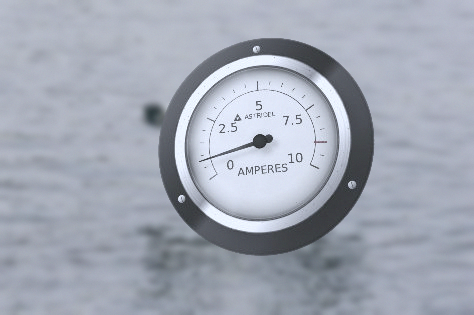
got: 0.75 A
